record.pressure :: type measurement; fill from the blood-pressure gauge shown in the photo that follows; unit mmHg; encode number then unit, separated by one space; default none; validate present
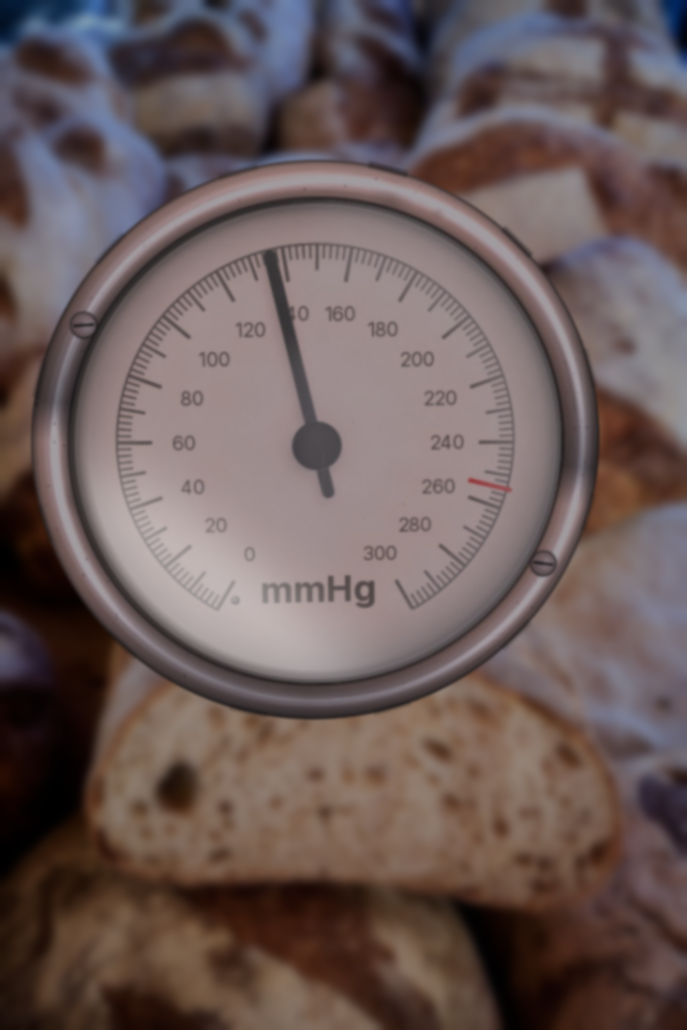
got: 136 mmHg
